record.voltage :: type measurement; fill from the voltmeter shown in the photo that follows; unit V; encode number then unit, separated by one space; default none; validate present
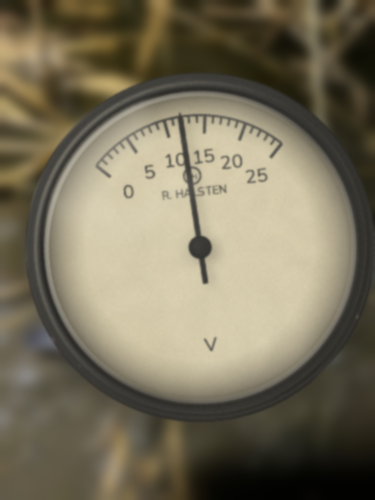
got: 12 V
